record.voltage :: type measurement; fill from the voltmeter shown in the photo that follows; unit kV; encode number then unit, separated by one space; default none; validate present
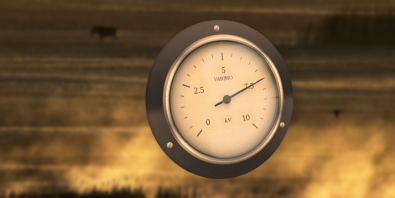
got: 7.5 kV
